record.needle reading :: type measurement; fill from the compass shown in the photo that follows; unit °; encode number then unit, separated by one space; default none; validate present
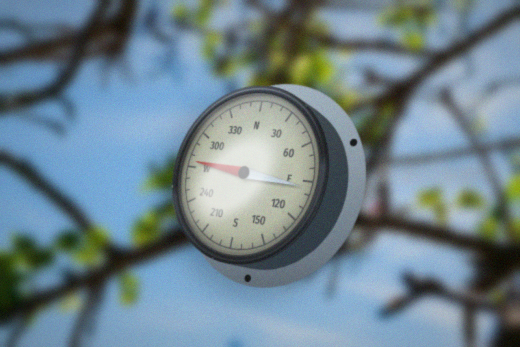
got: 275 °
